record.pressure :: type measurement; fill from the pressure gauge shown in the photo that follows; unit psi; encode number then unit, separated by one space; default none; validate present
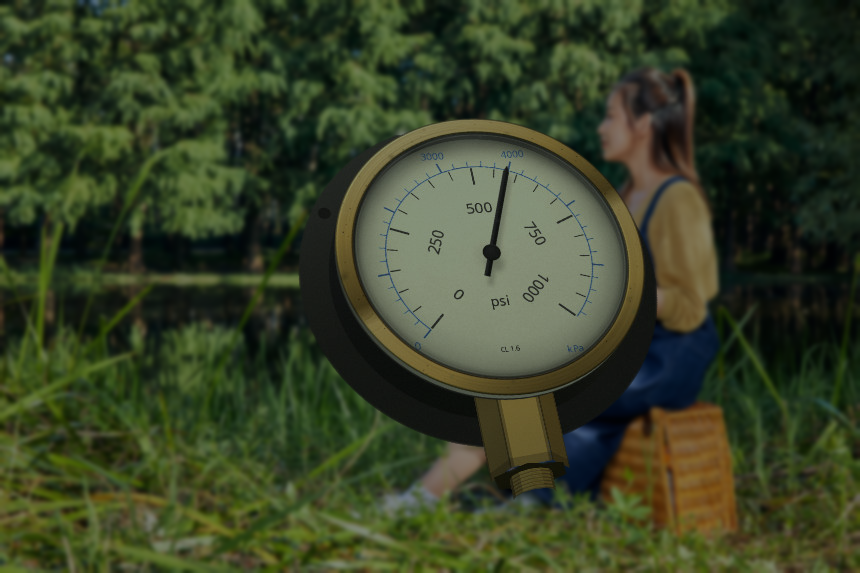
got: 575 psi
